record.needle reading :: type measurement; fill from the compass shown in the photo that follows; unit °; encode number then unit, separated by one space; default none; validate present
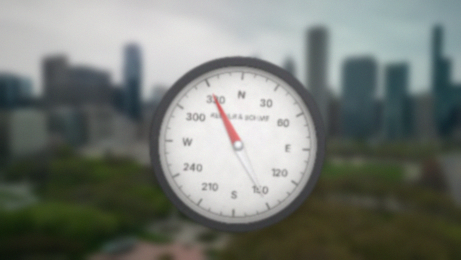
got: 330 °
